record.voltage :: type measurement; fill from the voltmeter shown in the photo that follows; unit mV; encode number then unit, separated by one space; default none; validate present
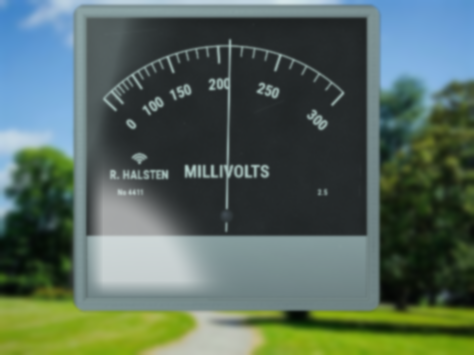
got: 210 mV
